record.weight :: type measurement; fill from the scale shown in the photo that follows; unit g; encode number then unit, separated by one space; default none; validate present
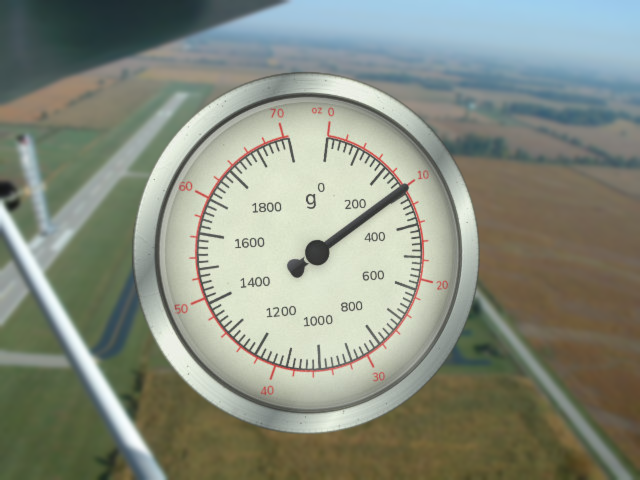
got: 280 g
